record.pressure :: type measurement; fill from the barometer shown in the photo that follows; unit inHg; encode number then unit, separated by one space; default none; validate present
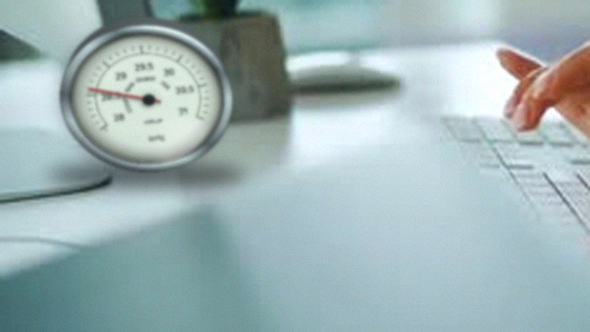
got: 28.6 inHg
